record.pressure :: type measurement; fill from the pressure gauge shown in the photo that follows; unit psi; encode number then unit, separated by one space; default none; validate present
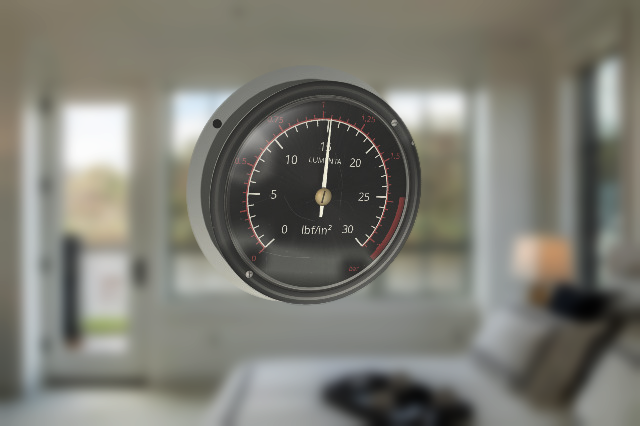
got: 15 psi
